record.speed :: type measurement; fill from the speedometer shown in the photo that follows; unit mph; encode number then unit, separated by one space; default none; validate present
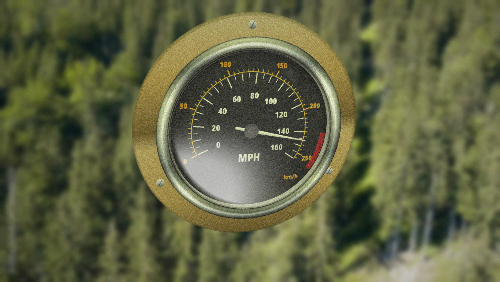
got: 145 mph
